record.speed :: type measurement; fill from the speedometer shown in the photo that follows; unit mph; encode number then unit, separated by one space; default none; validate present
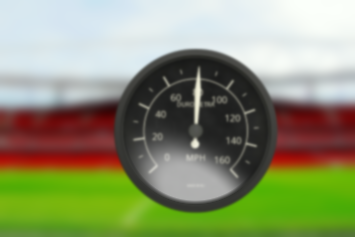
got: 80 mph
